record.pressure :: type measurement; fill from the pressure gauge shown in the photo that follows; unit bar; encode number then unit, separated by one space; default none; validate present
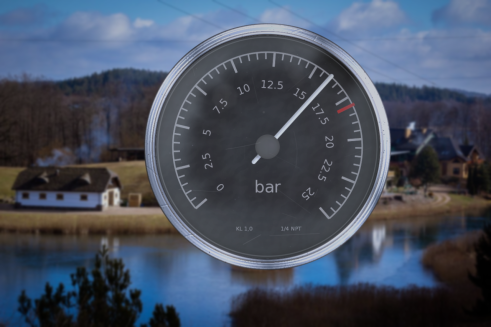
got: 16 bar
